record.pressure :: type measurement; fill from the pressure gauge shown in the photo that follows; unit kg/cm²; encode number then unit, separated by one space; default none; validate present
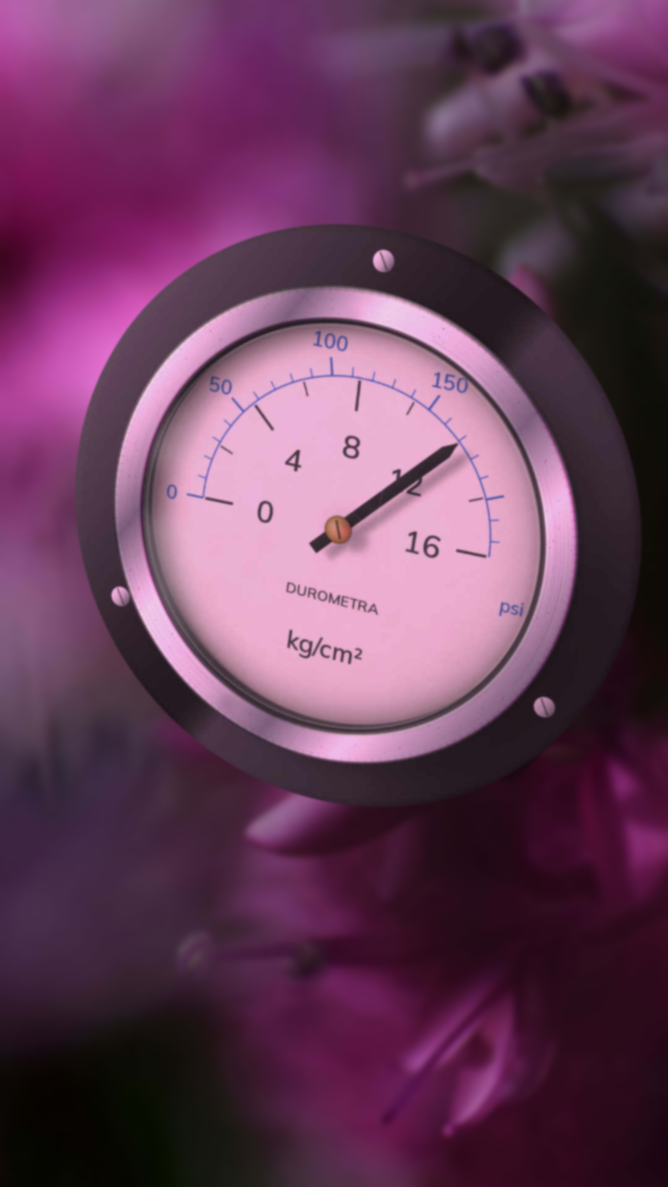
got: 12 kg/cm²
